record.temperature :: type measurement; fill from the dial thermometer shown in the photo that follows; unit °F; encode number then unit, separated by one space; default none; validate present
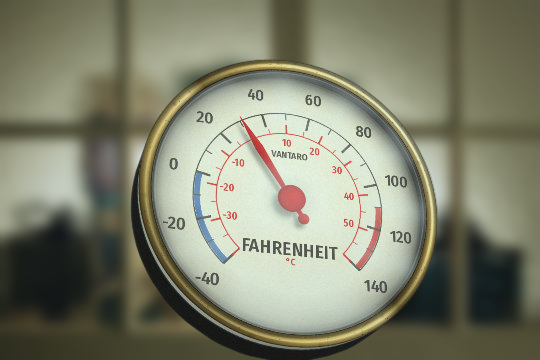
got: 30 °F
